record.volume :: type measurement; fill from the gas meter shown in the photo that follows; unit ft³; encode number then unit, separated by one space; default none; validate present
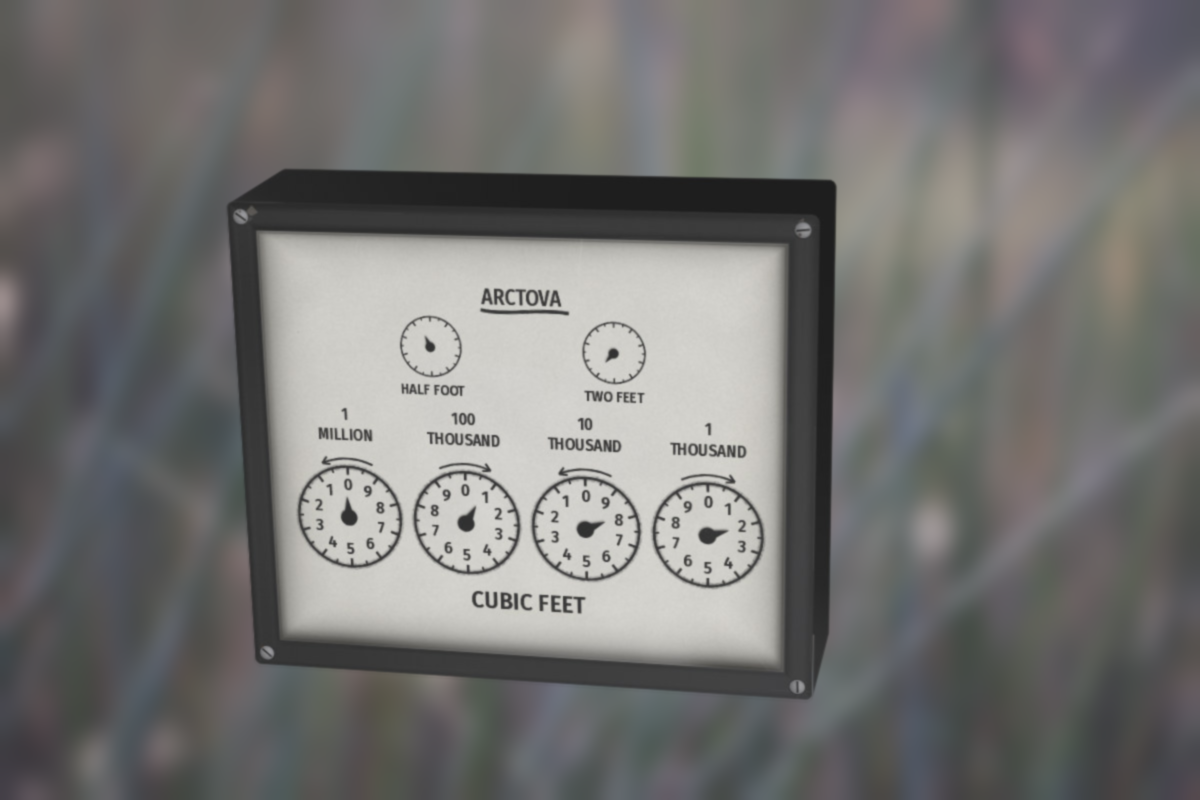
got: 8200 ft³
